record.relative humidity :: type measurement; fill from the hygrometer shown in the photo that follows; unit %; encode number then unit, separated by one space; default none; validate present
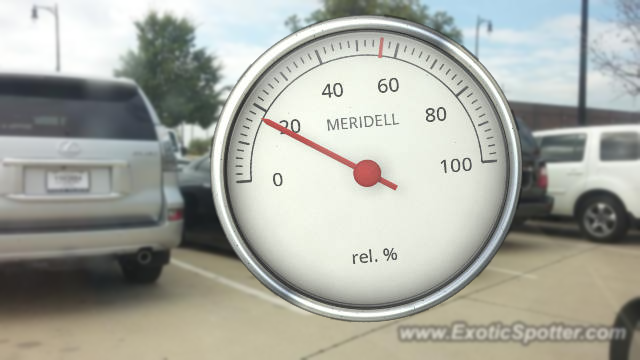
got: 18 %
